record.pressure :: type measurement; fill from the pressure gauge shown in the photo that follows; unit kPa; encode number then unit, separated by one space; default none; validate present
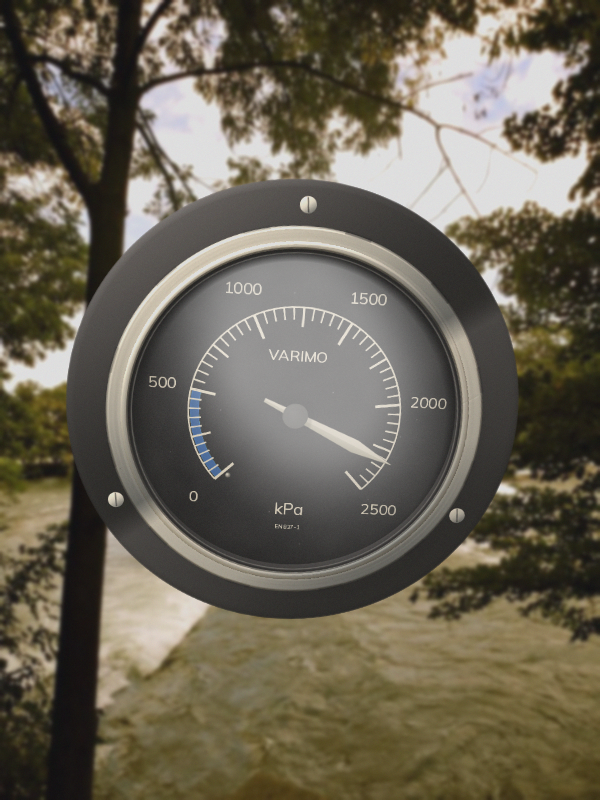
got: 2300 kPa
